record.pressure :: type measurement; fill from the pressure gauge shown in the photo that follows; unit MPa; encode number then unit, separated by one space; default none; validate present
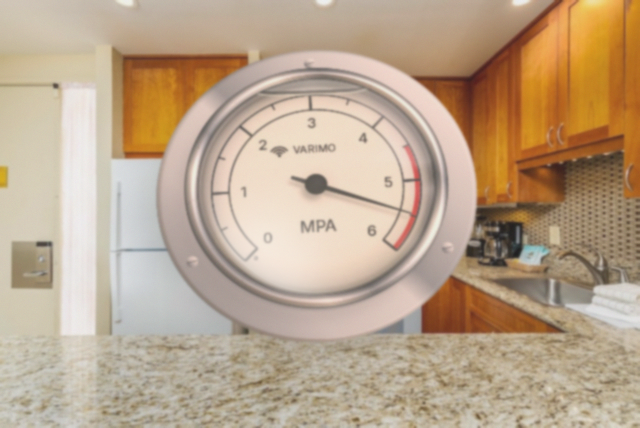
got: 5.5 MPa
